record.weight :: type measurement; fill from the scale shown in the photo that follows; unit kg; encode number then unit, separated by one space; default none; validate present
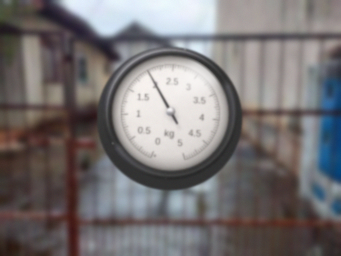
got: 2 kg
